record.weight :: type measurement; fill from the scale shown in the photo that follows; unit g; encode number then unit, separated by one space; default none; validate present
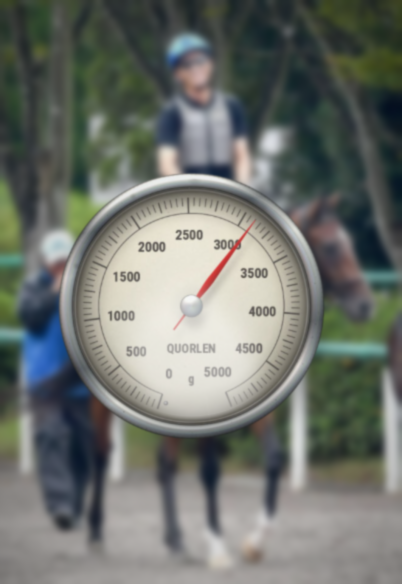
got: 3100 g
